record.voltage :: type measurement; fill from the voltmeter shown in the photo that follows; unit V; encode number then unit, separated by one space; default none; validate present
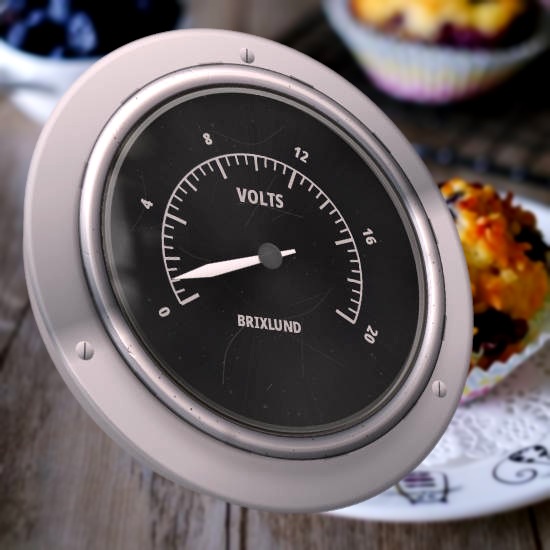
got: 1 V
